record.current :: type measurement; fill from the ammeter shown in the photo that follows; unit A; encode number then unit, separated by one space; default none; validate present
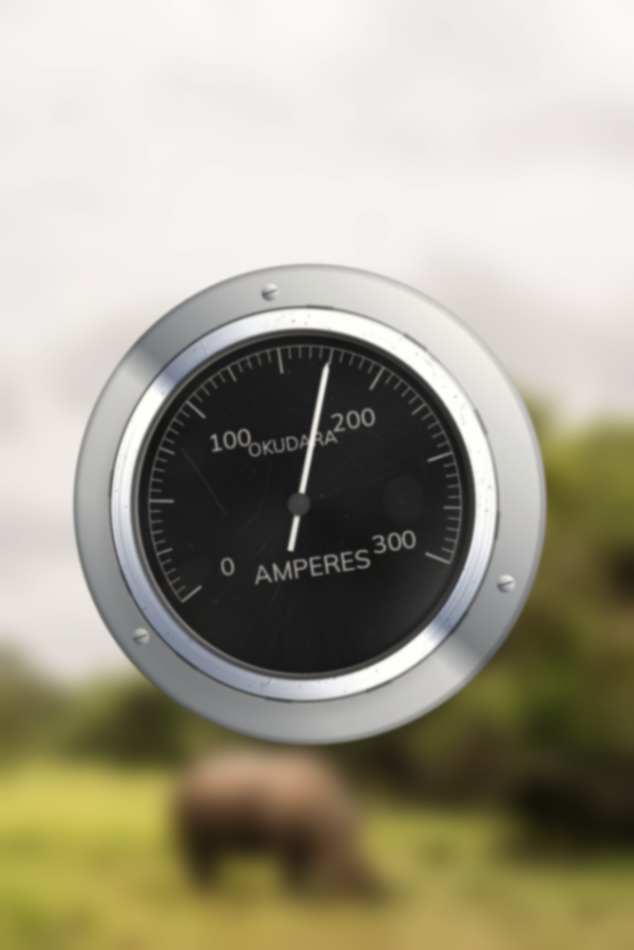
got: 175 A
